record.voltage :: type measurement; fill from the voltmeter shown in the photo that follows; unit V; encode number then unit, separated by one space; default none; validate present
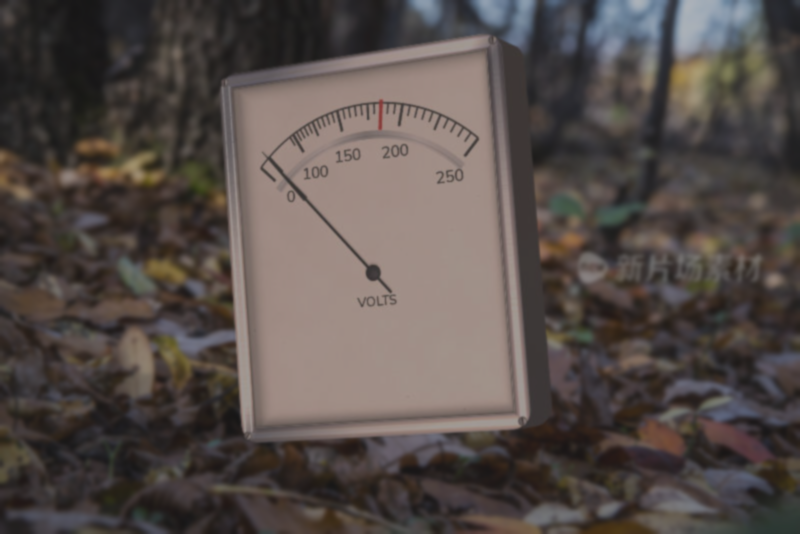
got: 50 V
